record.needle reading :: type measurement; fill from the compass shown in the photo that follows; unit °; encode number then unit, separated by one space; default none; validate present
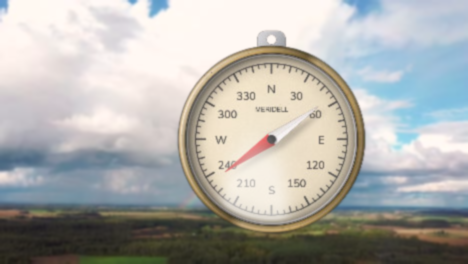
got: 235 °
